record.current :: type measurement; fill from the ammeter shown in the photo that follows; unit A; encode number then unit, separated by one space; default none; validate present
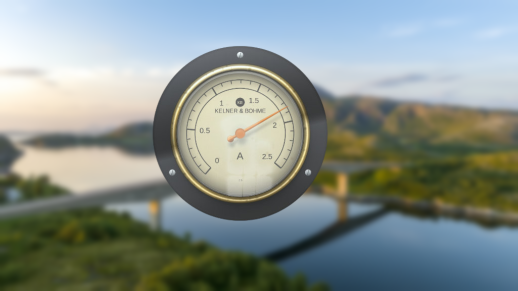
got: 1.85 A
